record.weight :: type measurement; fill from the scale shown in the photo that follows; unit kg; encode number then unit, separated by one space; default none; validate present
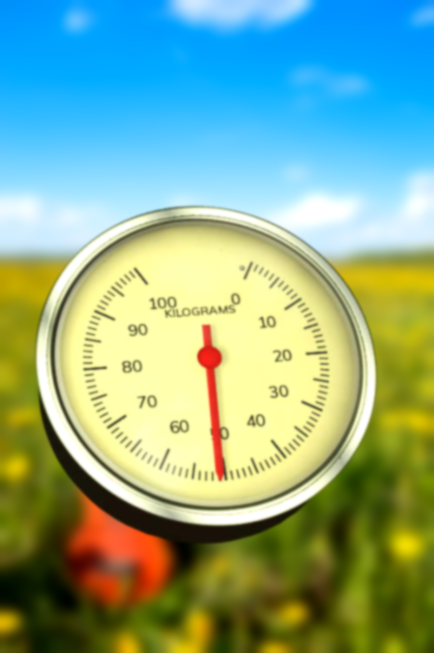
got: 51 kg
